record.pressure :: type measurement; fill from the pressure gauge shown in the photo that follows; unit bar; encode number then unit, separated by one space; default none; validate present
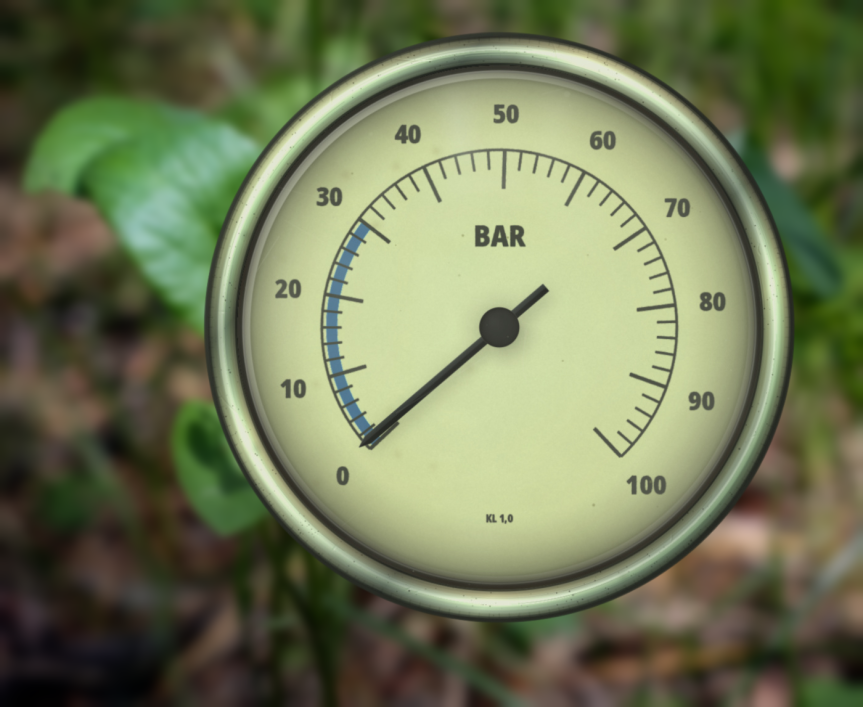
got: 1 bar
